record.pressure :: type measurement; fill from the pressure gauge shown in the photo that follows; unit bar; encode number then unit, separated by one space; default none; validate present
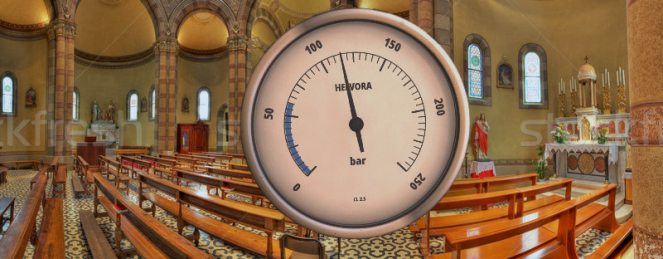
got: 115 bar
